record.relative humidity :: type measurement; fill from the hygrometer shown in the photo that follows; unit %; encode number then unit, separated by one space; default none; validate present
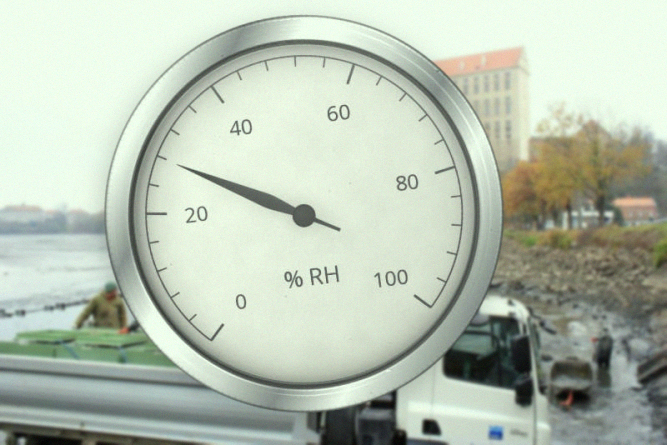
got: 28 %
